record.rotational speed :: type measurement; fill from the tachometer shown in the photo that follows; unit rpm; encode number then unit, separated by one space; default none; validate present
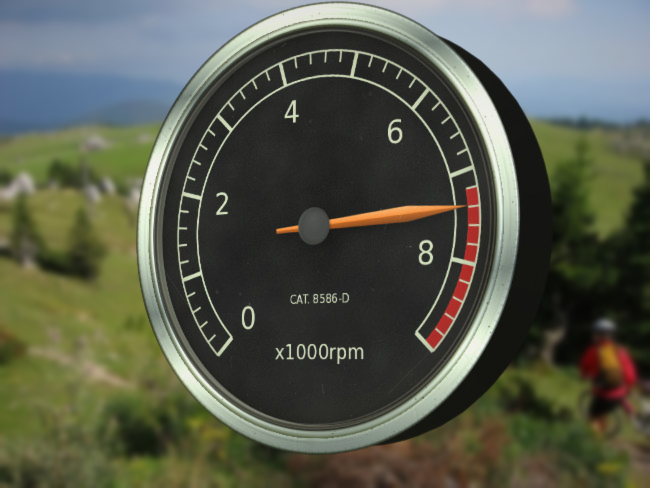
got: 7400 rpm
